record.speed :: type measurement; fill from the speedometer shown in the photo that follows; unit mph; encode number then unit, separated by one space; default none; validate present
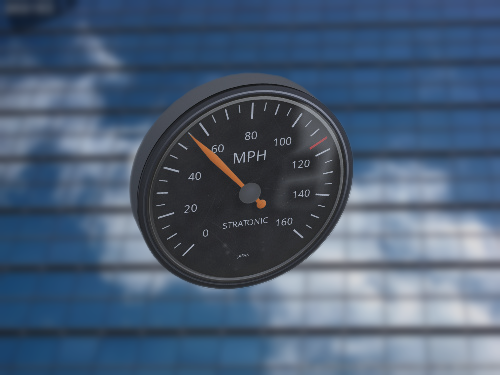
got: 55 mph
